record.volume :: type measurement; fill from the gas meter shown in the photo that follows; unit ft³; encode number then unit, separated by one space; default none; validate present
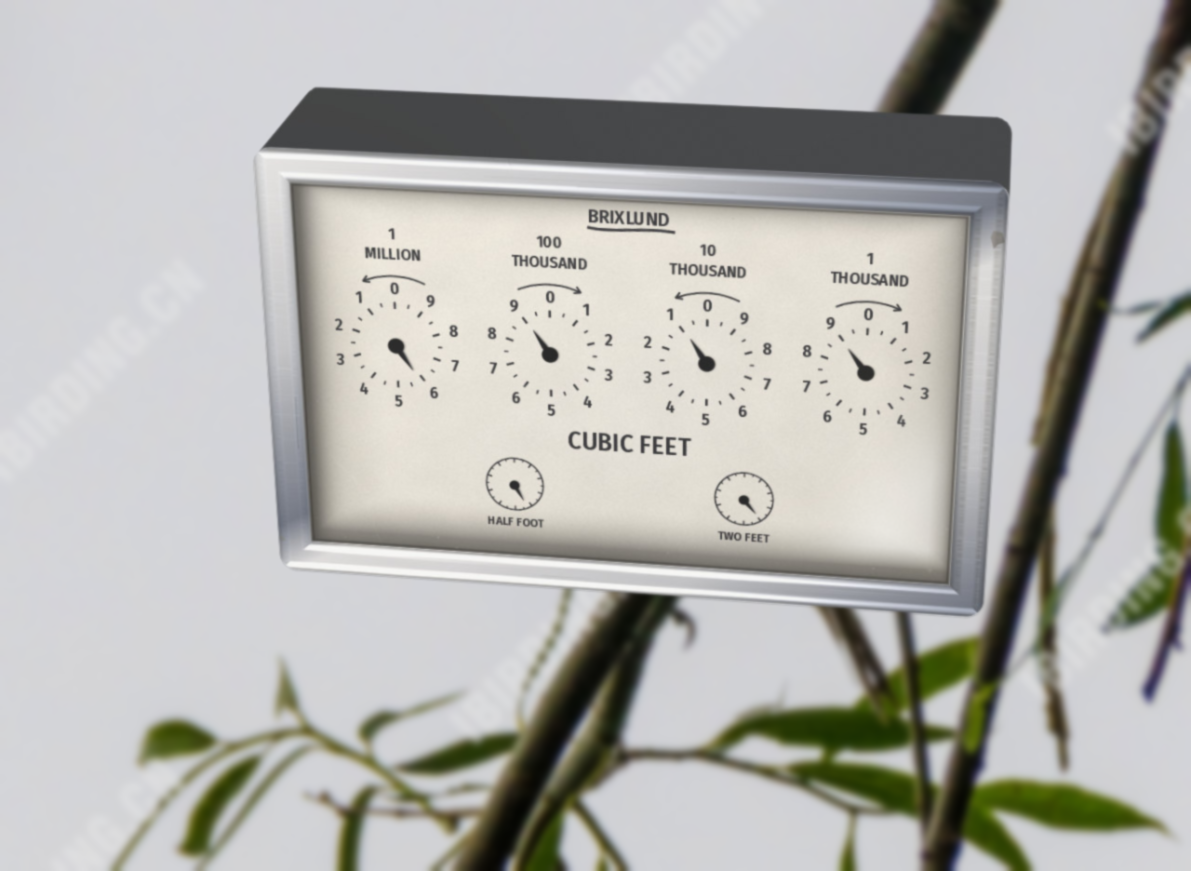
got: 590900 ft³
